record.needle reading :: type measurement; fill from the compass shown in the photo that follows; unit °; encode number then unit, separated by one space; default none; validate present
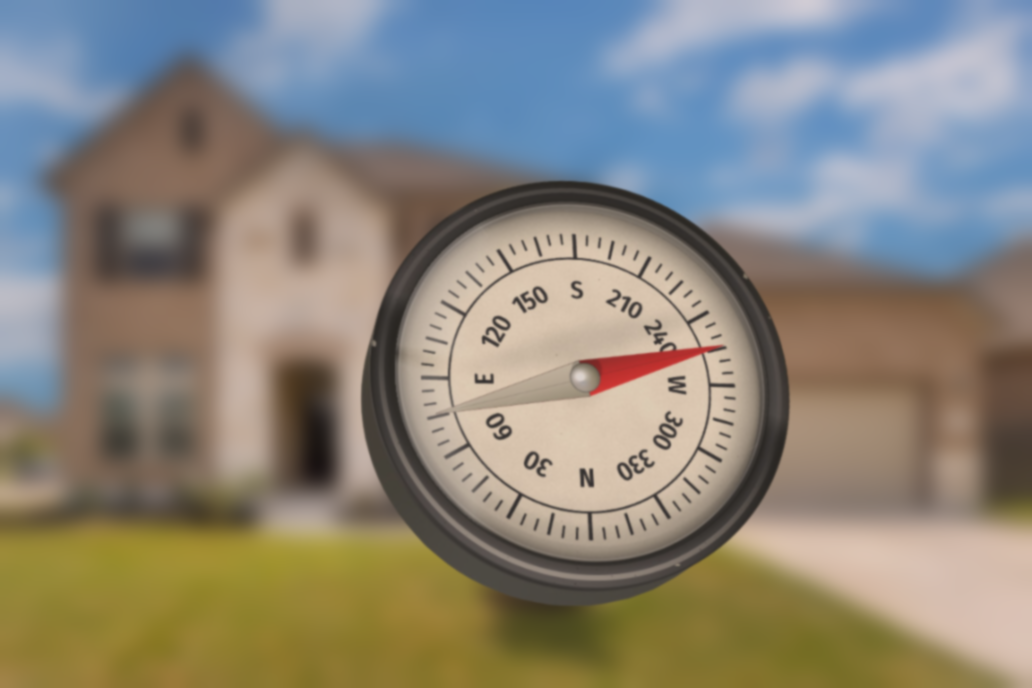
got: 255 °
